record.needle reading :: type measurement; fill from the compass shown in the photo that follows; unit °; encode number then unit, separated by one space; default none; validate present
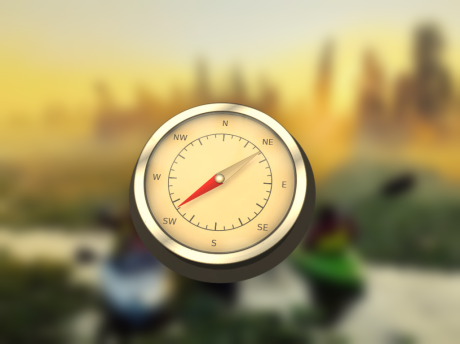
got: 230 °
